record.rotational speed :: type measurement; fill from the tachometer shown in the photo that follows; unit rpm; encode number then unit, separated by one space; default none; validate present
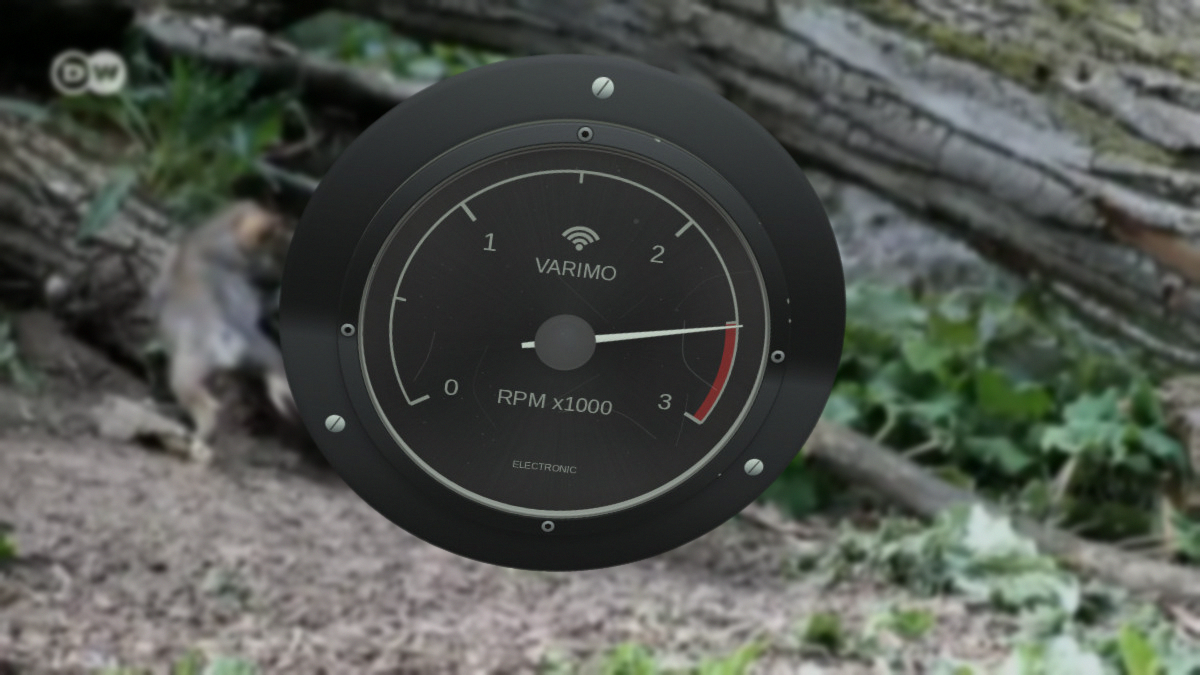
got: 2500 rpm
